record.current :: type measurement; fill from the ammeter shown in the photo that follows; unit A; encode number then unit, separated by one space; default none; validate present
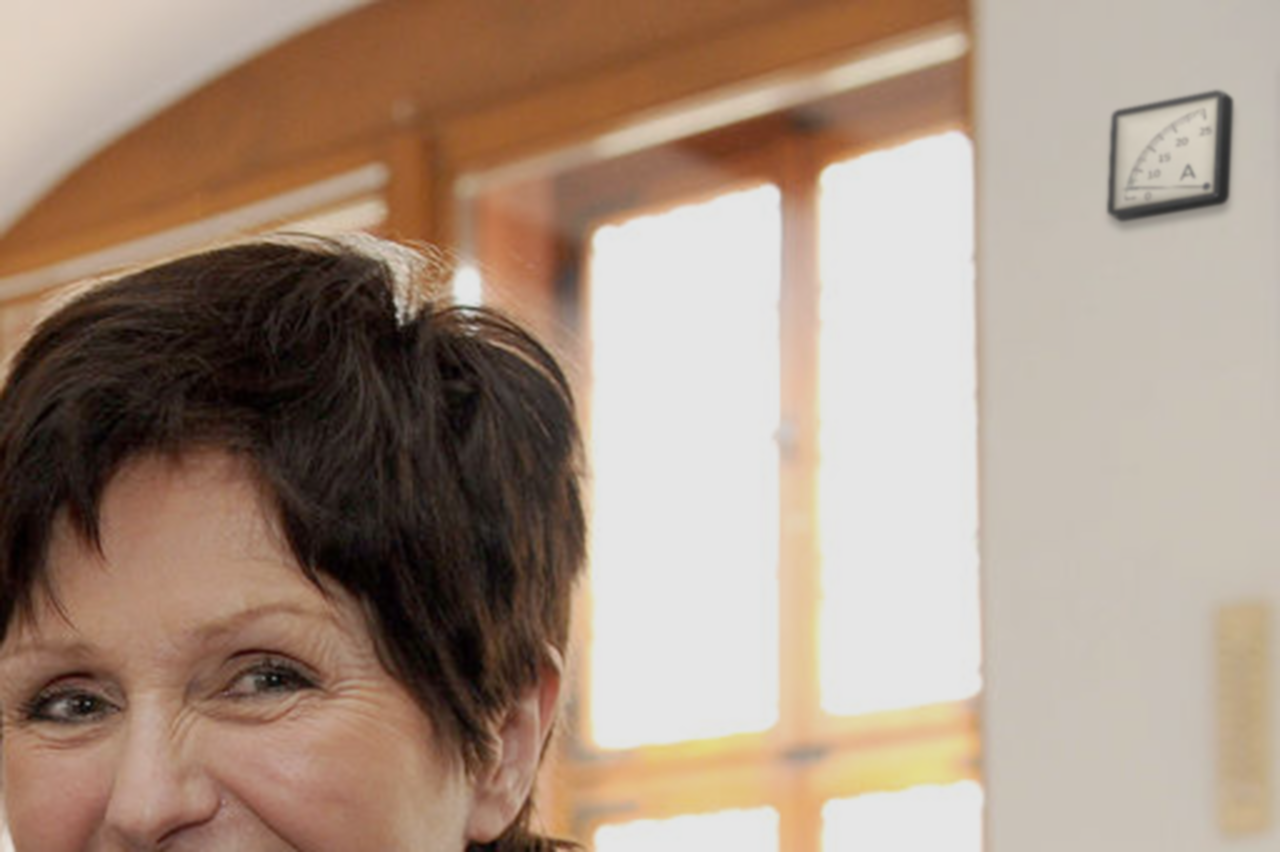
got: 5 A
